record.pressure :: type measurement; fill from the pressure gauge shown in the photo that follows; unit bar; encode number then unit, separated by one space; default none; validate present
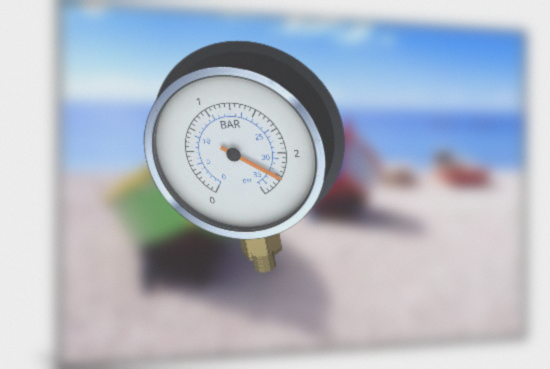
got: 2.25 bar
